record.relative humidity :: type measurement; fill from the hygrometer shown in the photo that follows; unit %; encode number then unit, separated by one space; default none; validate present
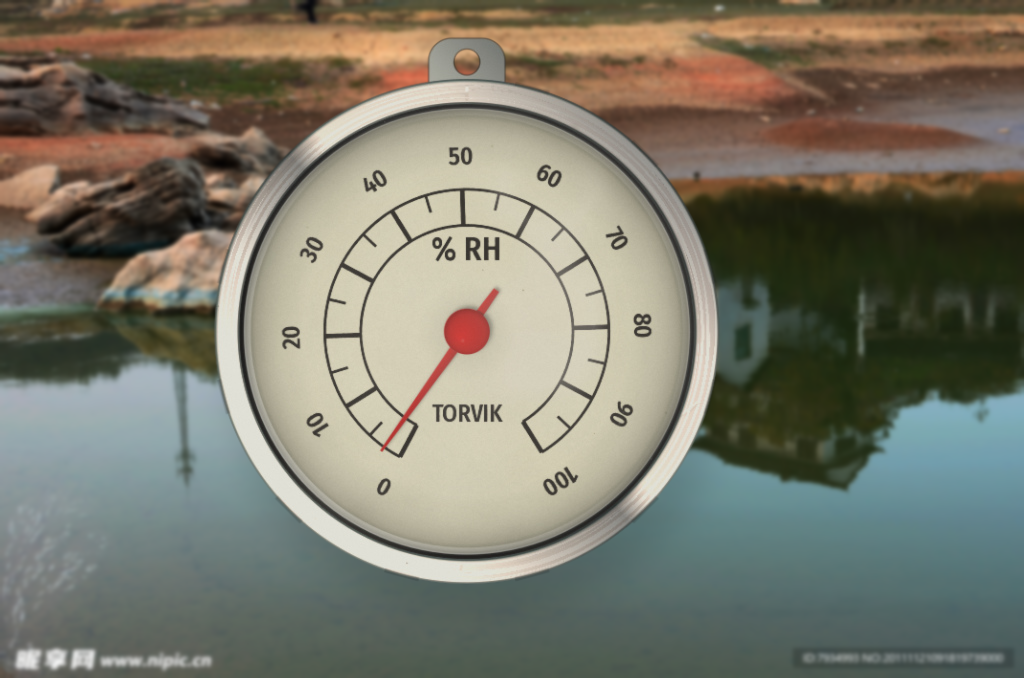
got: 2.5 %
